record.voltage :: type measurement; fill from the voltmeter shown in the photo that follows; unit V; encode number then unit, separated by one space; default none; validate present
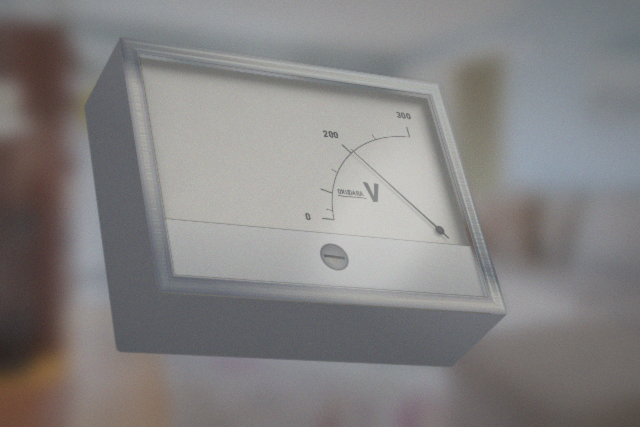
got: 200 V
